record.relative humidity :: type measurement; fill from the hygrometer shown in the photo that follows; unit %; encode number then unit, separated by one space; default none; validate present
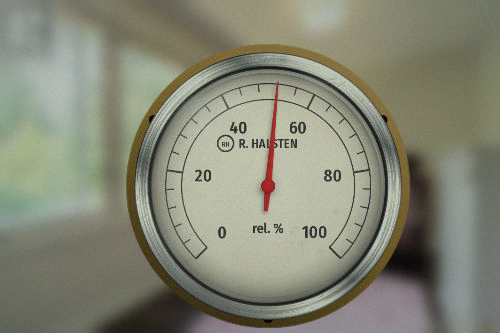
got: 52 %
